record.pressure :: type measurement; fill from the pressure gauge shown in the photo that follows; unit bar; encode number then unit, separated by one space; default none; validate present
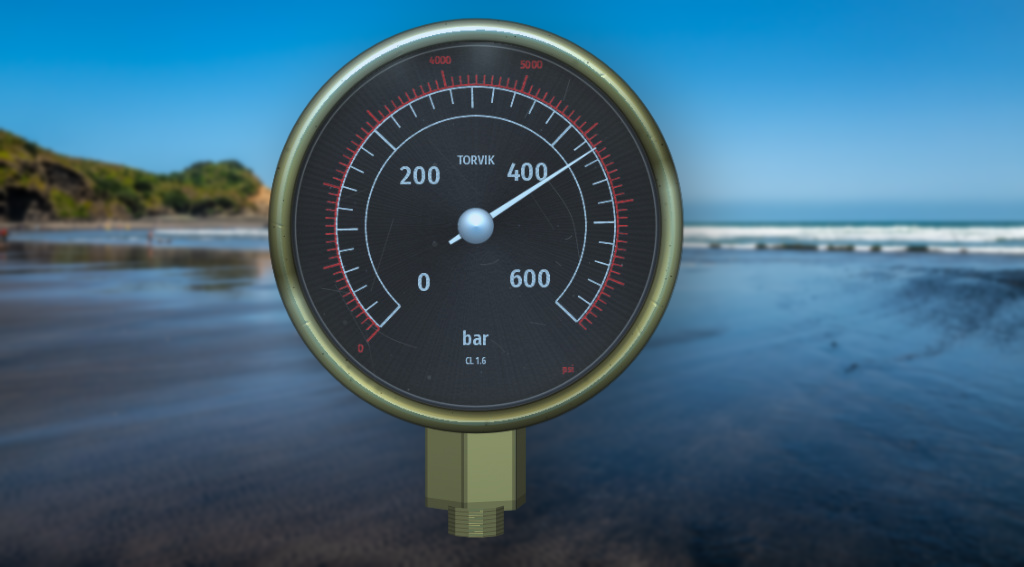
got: 430 bar
